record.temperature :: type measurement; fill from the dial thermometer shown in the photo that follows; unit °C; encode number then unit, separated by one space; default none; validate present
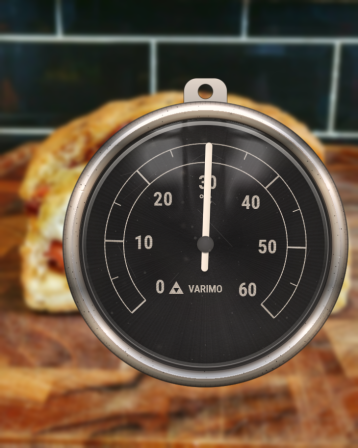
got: 30 °C
